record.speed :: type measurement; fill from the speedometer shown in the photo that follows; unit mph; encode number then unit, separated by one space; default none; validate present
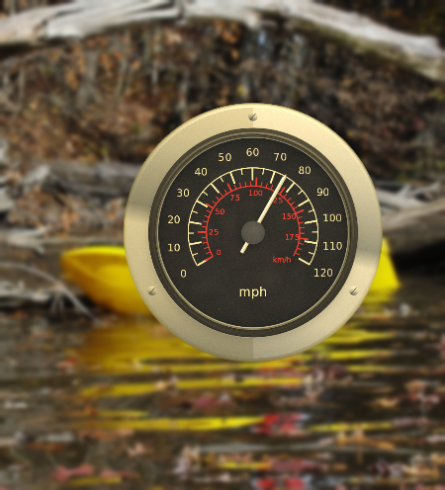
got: 75 mph
